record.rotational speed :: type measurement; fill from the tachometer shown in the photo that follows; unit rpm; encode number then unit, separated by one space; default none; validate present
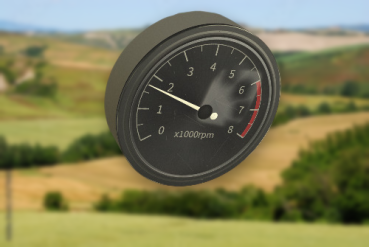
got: 1750 rpm
